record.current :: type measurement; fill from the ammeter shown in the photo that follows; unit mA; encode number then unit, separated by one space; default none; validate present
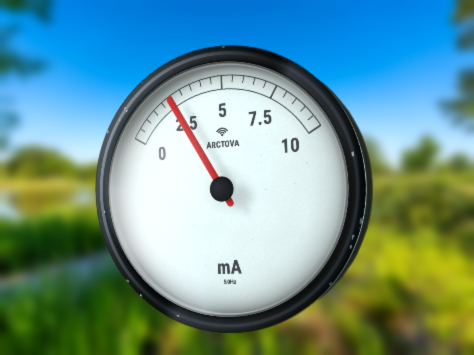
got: 2.5 mA
